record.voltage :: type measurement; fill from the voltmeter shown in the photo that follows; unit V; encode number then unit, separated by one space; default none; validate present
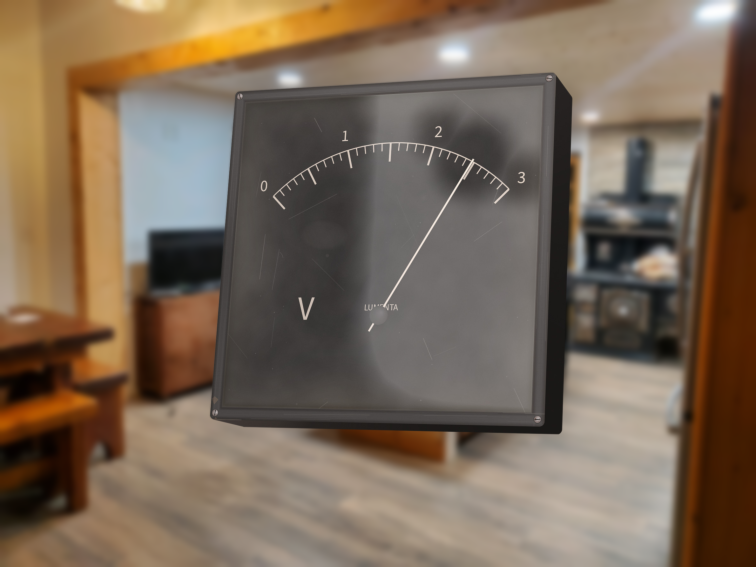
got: 2.5 V
